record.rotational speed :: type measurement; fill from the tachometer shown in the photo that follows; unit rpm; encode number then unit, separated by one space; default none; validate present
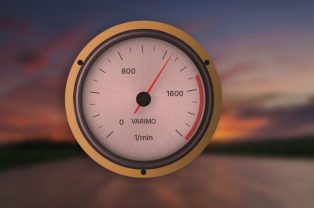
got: 1250 rpm
